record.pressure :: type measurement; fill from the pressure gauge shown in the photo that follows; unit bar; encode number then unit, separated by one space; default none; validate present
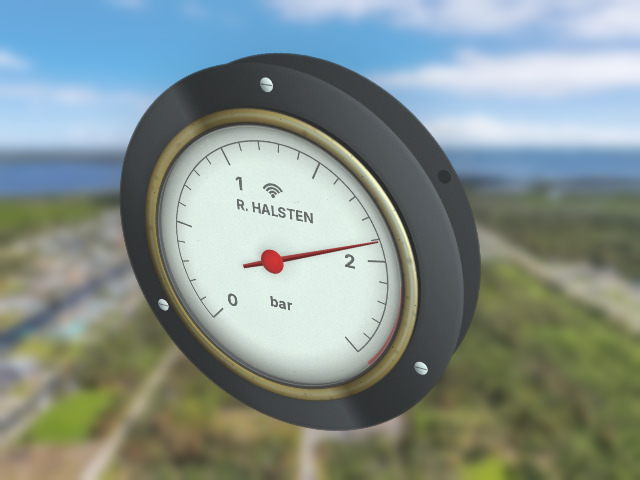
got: 1.9 bar
